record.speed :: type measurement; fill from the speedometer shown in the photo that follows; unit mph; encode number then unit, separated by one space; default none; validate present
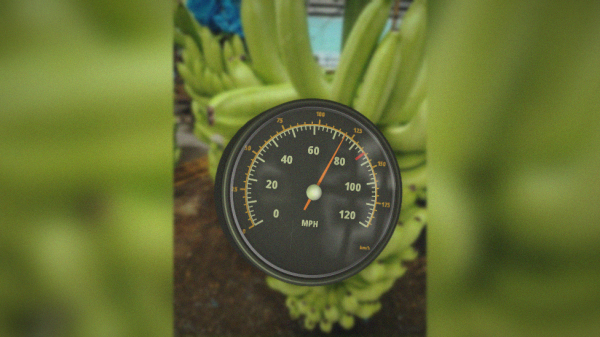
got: 74 mph
